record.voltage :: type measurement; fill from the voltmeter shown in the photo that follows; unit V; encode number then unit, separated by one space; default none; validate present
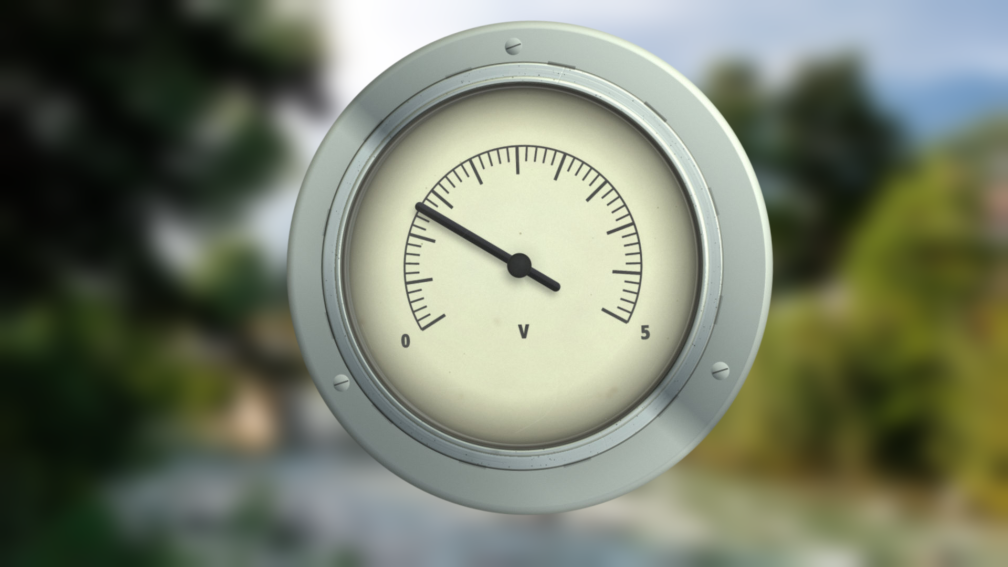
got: 1.3 V
